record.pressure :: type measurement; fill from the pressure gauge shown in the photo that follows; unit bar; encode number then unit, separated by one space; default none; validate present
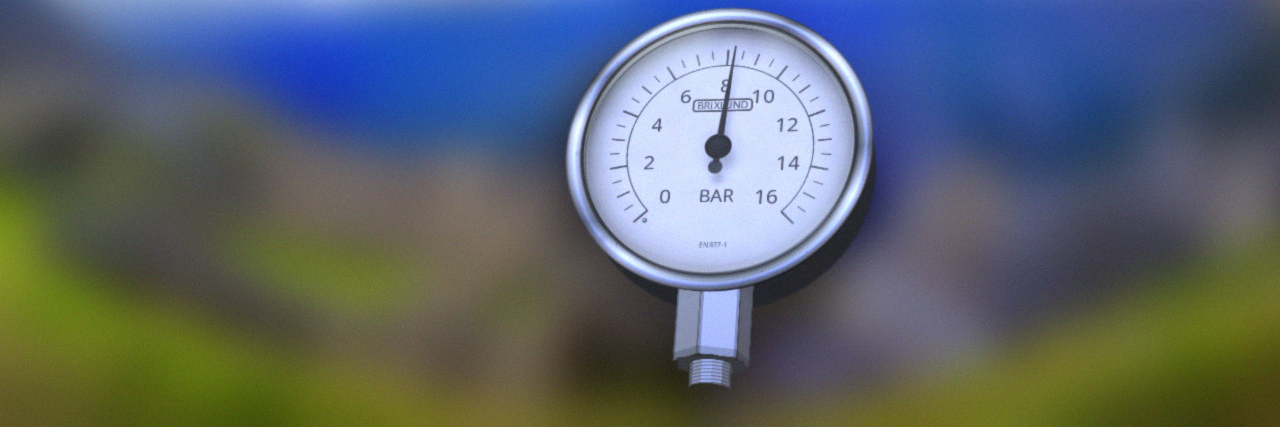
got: 8.25 bar
